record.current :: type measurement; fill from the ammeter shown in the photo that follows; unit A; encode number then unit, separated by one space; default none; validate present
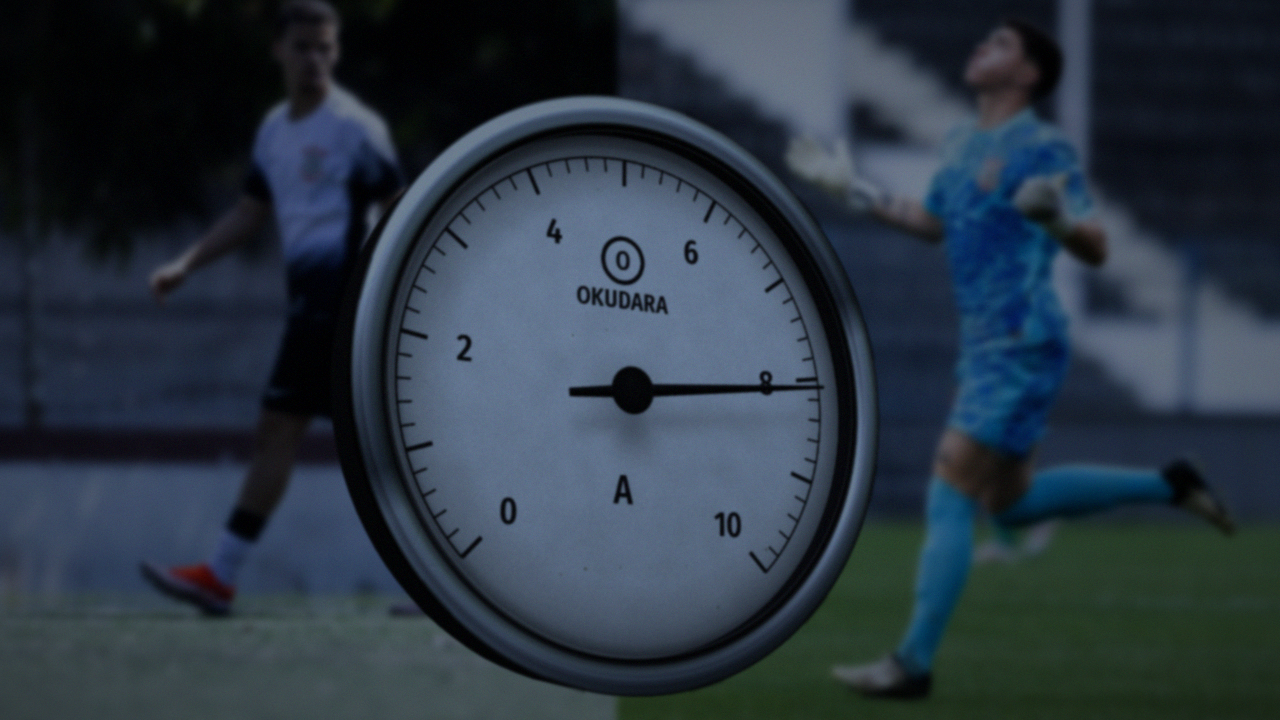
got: 8.1 A
